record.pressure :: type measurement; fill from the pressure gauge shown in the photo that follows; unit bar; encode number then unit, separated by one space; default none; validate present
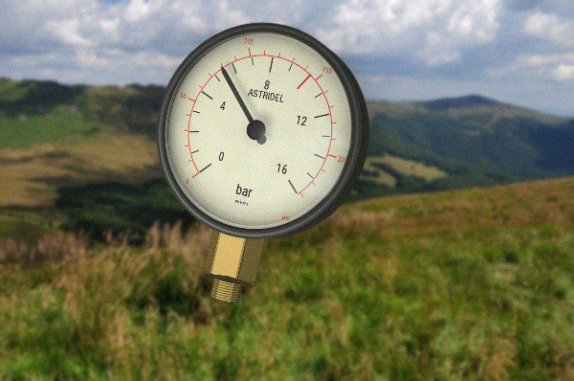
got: 5.5 bar
